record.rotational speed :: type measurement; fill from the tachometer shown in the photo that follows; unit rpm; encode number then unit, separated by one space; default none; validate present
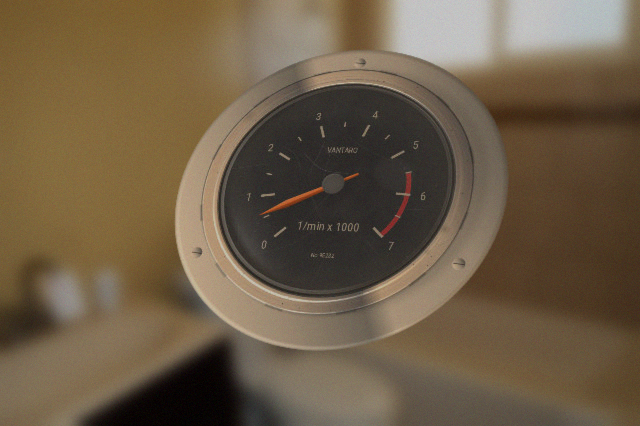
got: 500 rpm
